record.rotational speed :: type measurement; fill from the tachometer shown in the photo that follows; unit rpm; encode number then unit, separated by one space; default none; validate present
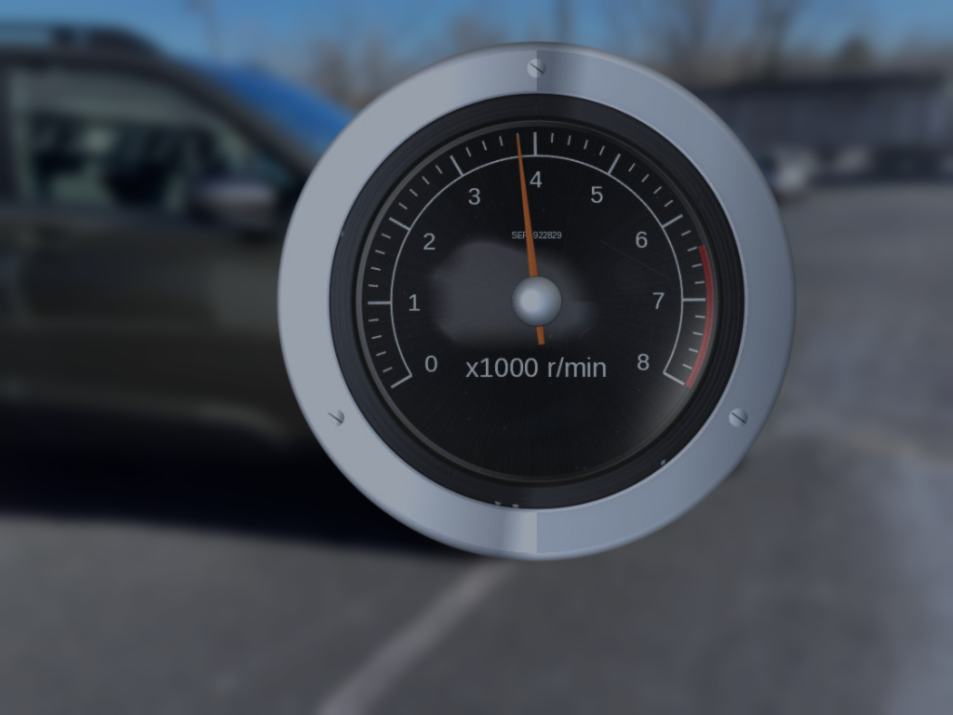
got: 3800 rpm
